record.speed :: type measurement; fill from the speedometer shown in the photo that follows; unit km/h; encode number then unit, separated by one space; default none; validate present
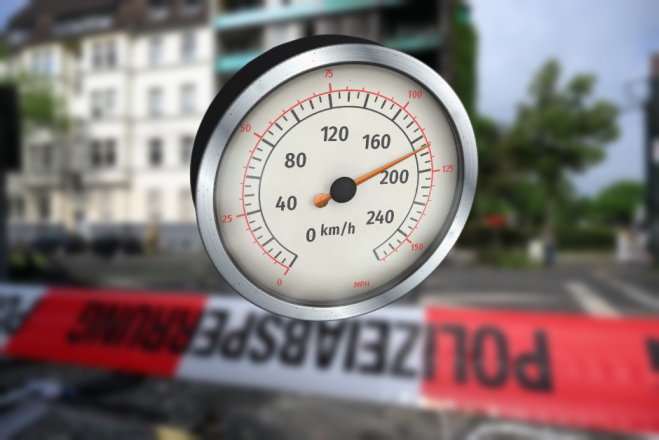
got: 185 km/h
